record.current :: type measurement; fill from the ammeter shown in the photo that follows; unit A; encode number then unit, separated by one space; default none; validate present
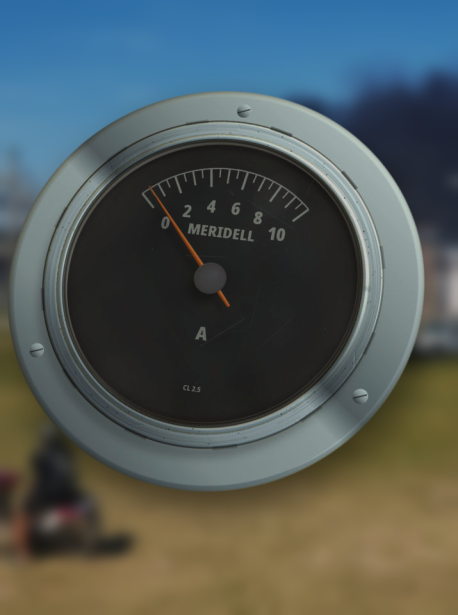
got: 0.5 A
